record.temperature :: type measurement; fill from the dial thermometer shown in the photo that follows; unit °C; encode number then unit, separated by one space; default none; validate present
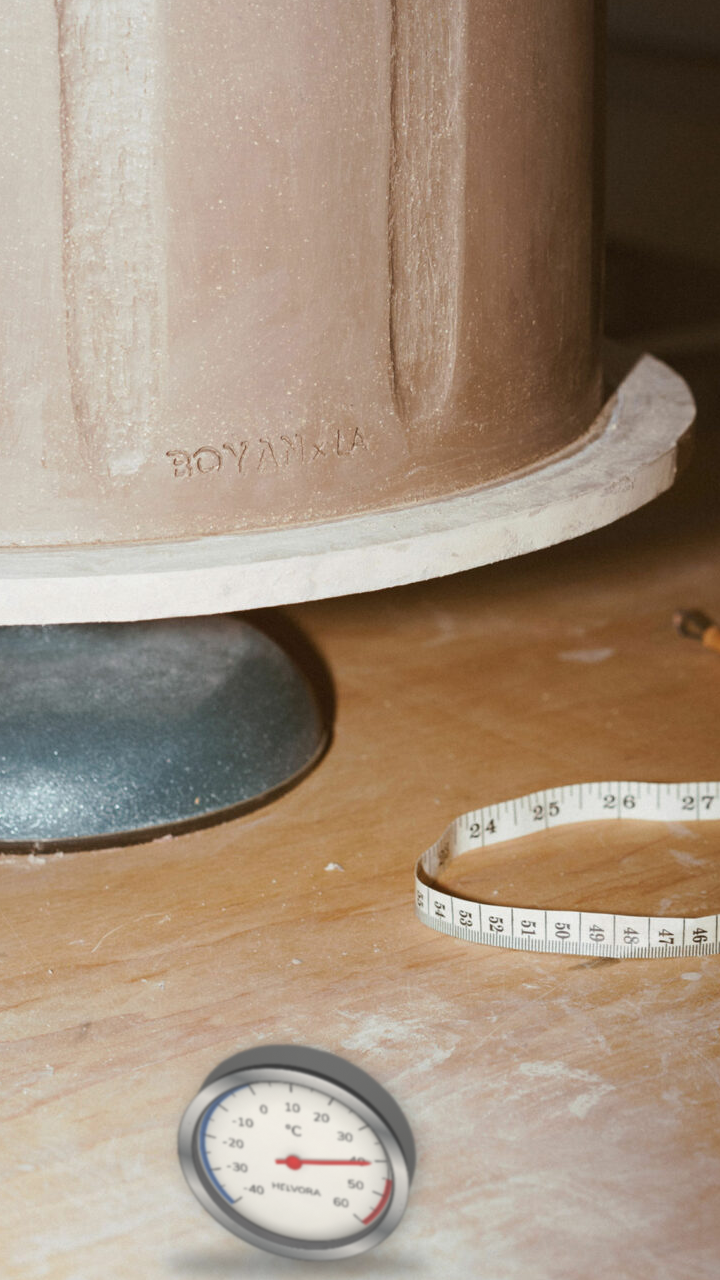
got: 40 °C
